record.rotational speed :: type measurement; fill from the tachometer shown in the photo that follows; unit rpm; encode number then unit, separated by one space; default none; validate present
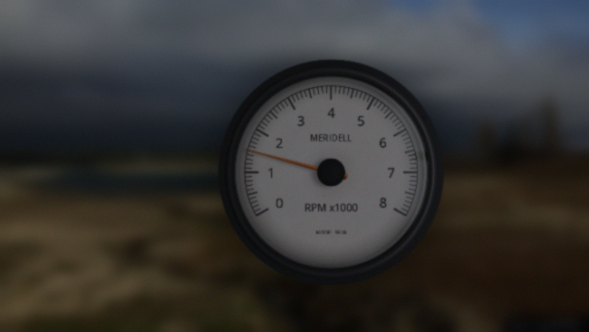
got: 1500 rpm
